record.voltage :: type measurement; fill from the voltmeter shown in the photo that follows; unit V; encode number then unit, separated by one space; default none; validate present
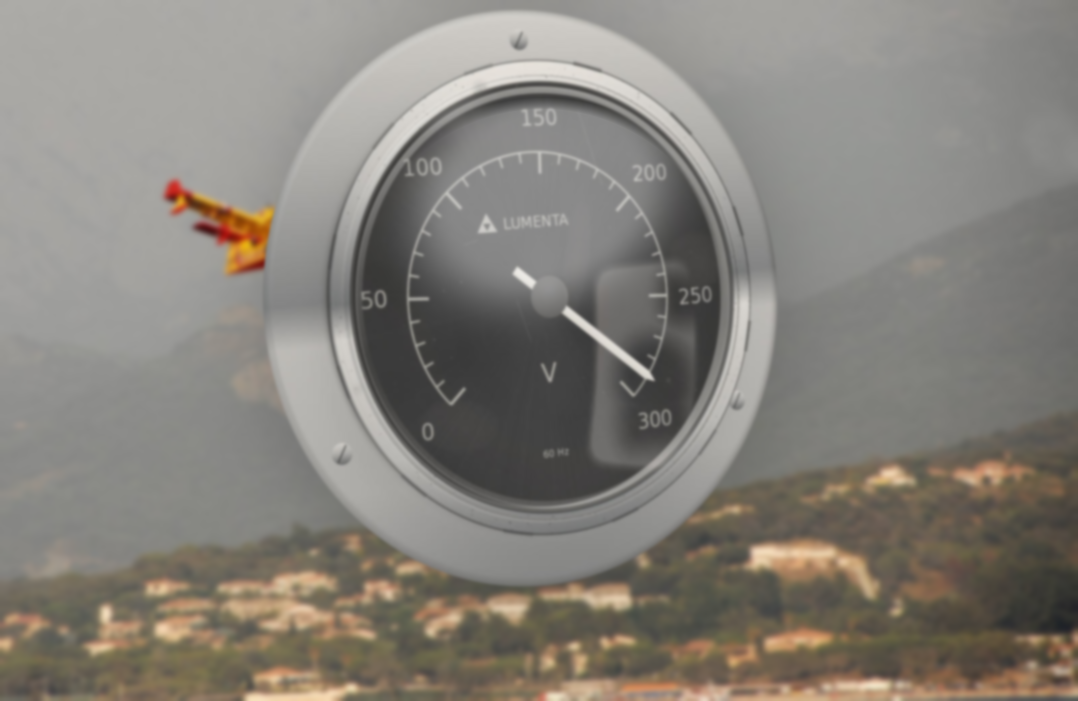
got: 290 V
